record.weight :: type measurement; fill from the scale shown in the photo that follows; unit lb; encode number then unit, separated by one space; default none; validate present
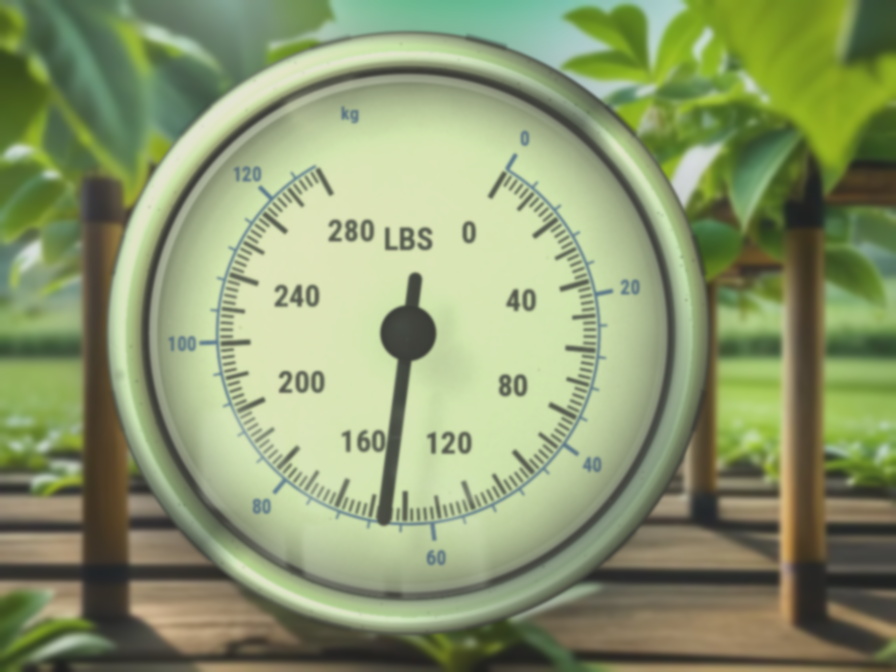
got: 146 lb
